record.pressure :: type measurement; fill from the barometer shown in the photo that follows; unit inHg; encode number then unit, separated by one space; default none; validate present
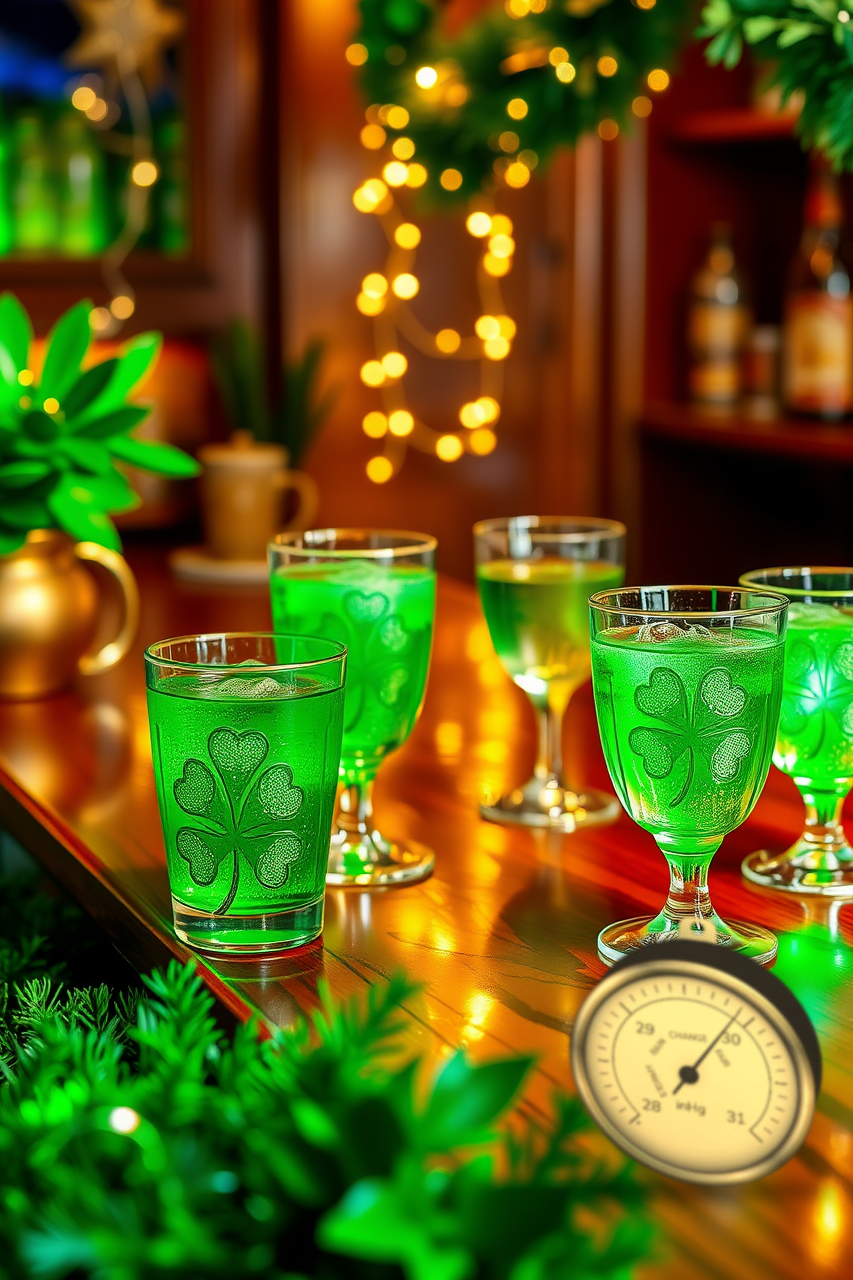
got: 29.9 inHg
